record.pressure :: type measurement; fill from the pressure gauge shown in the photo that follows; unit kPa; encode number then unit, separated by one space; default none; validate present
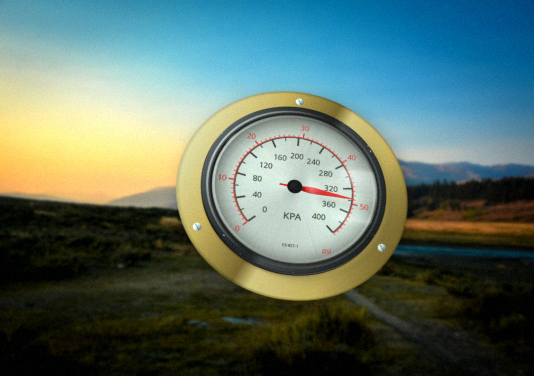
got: 340 kPa
